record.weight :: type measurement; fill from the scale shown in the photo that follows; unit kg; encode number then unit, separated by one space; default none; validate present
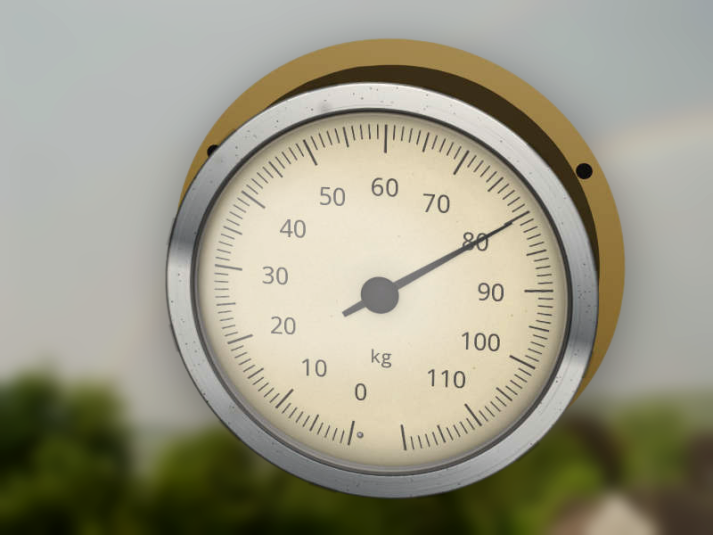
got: 80 kg
